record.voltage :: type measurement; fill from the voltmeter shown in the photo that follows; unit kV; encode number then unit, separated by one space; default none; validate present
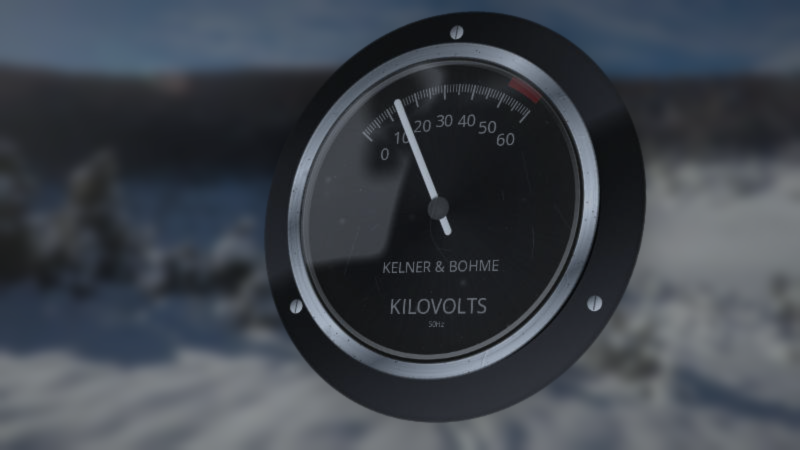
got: 15 kV
